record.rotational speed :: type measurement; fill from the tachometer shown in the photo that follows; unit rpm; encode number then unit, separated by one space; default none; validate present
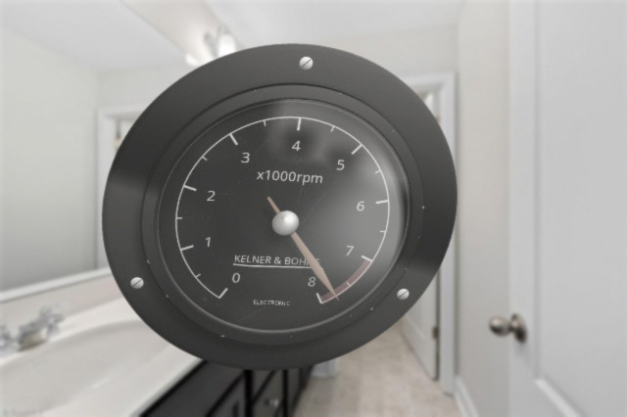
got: 7750 rpm
